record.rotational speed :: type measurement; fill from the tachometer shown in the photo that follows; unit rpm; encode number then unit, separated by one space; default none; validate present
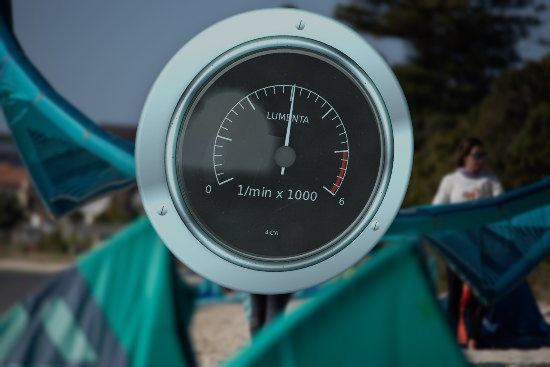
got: 3000 rpm
